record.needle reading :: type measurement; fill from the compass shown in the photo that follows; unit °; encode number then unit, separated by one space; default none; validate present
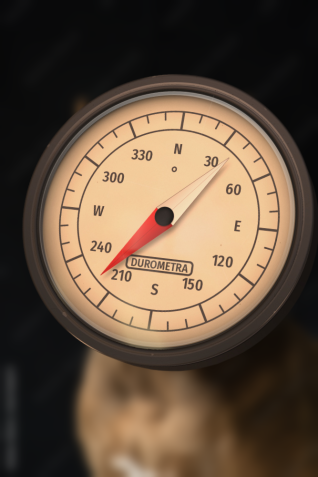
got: 220 °
